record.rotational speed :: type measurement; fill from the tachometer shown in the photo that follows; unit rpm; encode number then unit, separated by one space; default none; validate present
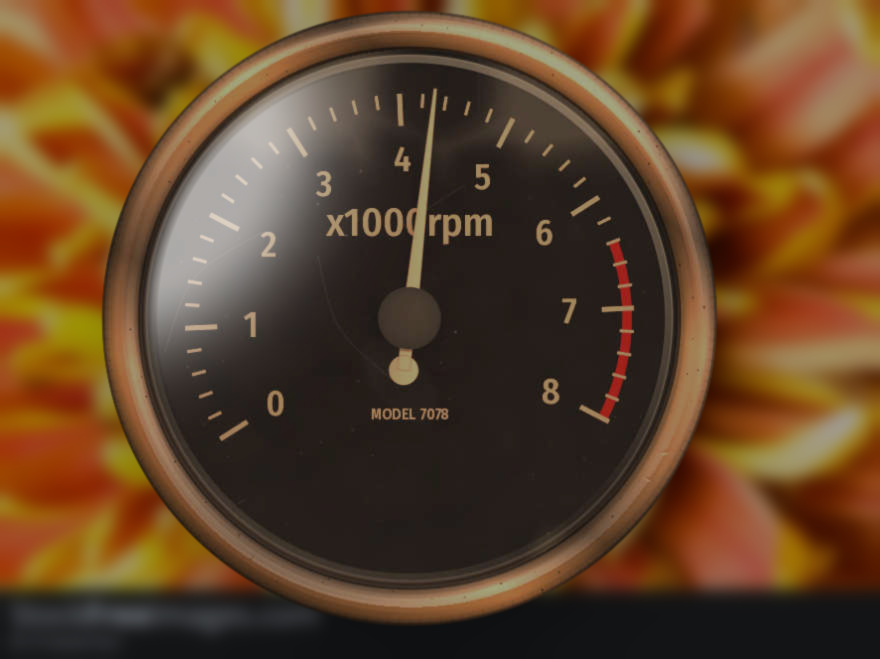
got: 4300 rpm
